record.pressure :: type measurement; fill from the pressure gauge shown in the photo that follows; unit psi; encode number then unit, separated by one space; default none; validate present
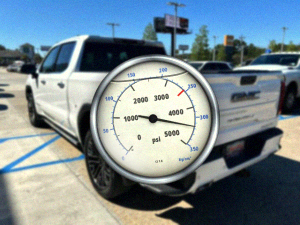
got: 4500 psi
